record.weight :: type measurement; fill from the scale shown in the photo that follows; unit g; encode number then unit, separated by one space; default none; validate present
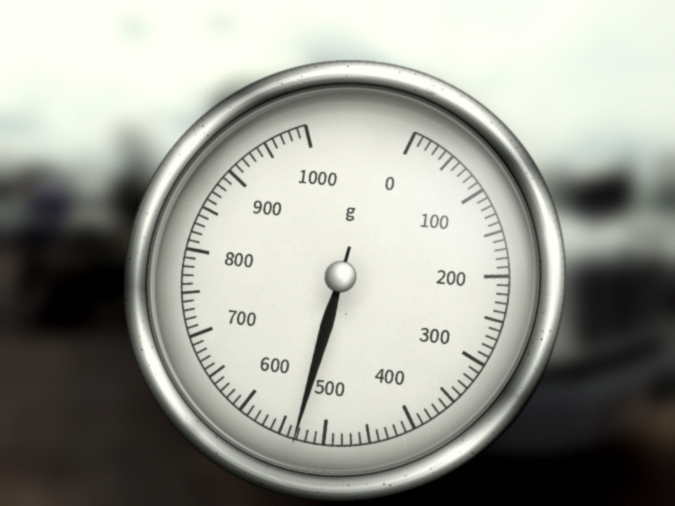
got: 530 g
